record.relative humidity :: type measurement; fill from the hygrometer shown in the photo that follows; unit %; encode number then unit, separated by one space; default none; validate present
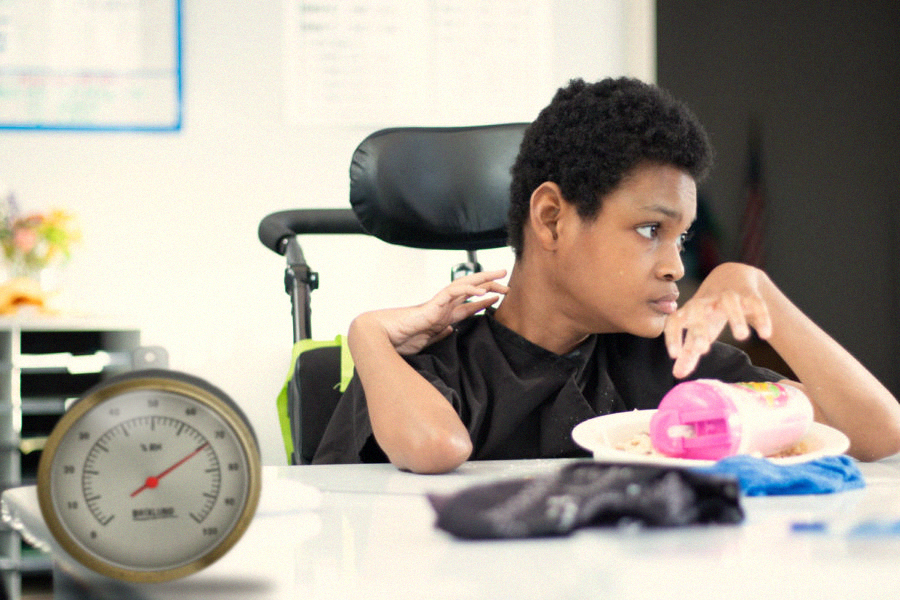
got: 70 %
